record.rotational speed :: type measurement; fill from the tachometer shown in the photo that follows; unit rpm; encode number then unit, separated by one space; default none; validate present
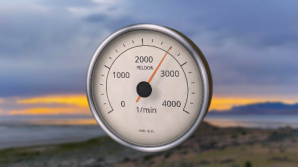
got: 2600 rpm
